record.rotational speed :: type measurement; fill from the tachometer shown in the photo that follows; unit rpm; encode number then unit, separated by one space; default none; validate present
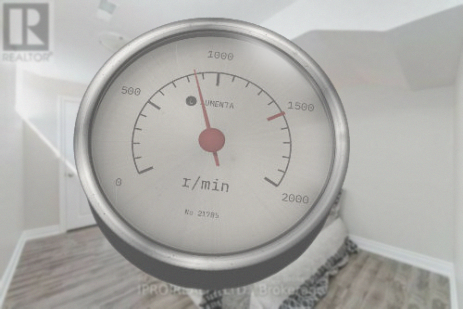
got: 850 rpm
